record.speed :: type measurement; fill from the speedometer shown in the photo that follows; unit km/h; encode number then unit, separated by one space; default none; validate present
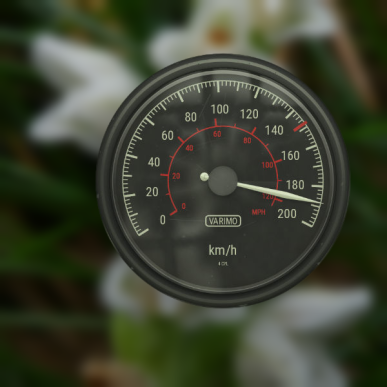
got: 188 km/h
